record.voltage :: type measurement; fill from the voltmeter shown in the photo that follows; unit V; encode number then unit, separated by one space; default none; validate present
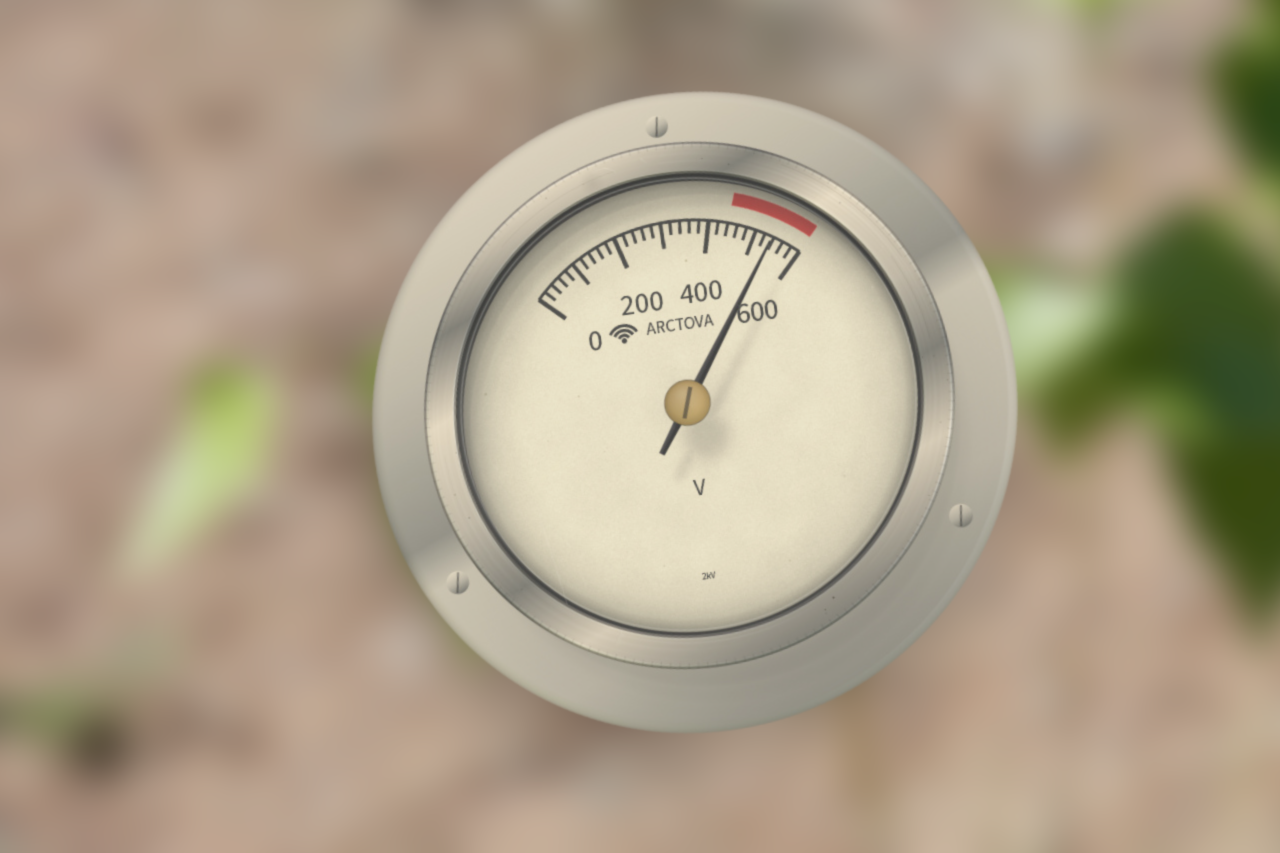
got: 540 V
